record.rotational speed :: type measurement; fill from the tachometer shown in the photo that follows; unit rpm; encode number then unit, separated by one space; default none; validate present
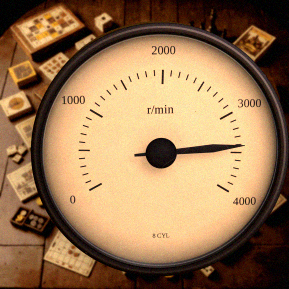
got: 3400 rpm
